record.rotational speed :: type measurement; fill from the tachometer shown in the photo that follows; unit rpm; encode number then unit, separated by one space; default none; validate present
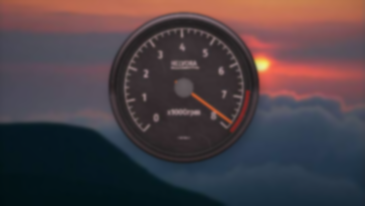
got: 7800 rpm
